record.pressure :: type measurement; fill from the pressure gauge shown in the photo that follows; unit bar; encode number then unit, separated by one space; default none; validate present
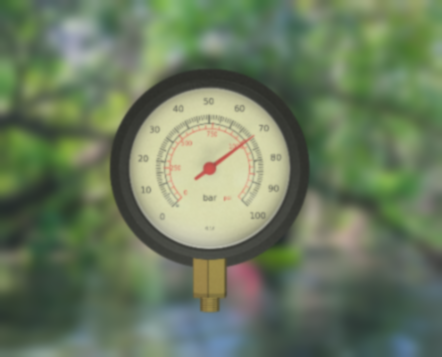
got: 70 bar
